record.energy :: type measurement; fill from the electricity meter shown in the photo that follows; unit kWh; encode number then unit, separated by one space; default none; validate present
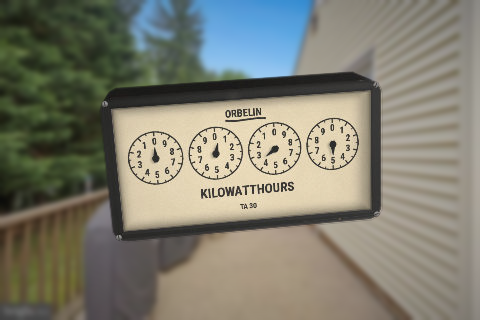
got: 35 kWh
